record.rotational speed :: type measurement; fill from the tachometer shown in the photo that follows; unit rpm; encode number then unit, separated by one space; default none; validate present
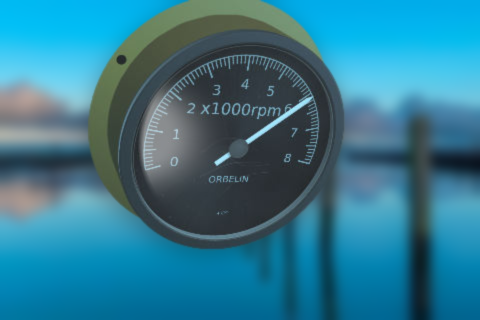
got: 6000 rpm
